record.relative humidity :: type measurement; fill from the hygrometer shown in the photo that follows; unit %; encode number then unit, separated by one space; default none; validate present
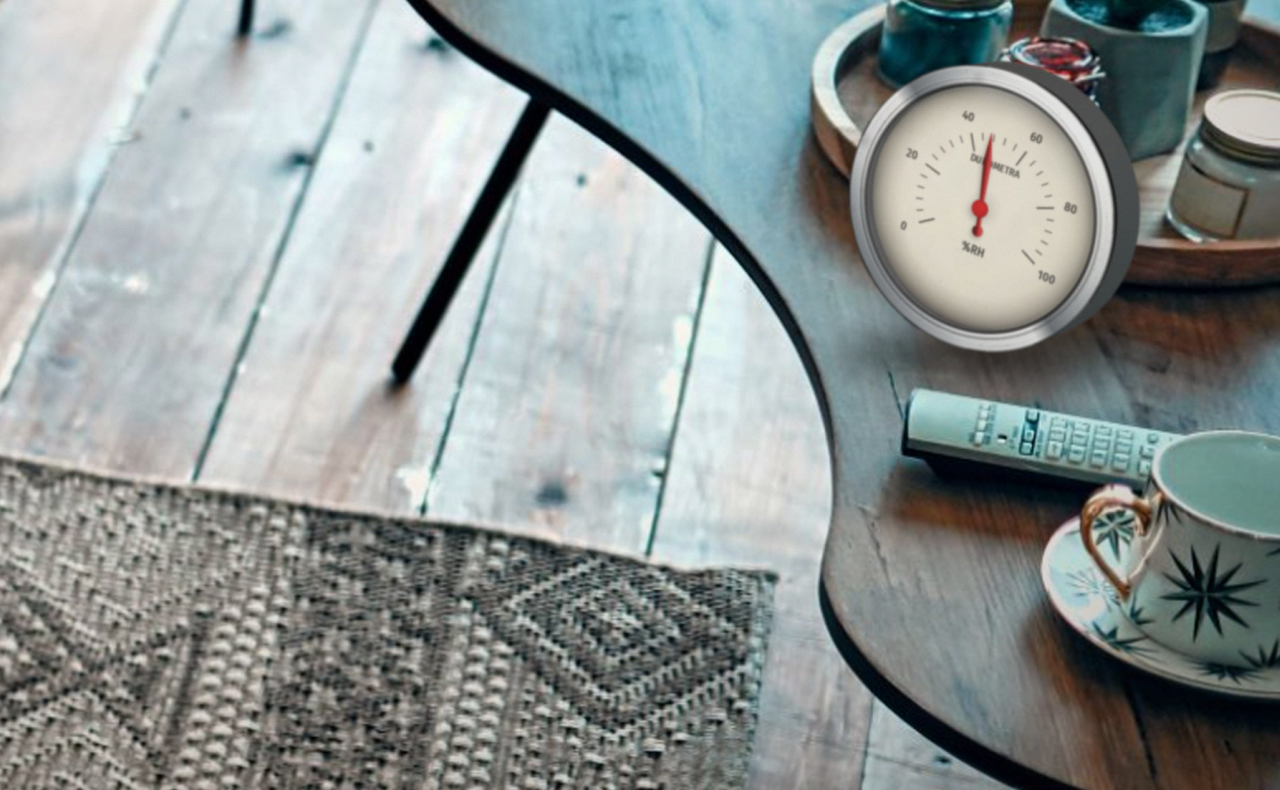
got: 48 %
